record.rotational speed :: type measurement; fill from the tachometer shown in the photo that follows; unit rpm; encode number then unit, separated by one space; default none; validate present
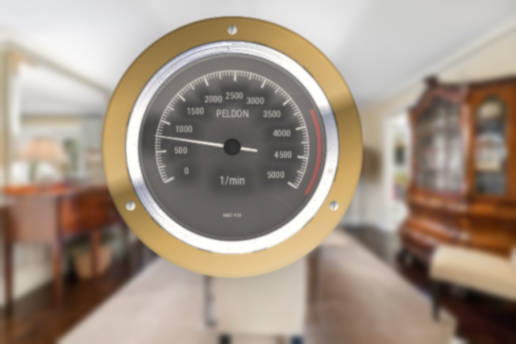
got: 750 rpm
